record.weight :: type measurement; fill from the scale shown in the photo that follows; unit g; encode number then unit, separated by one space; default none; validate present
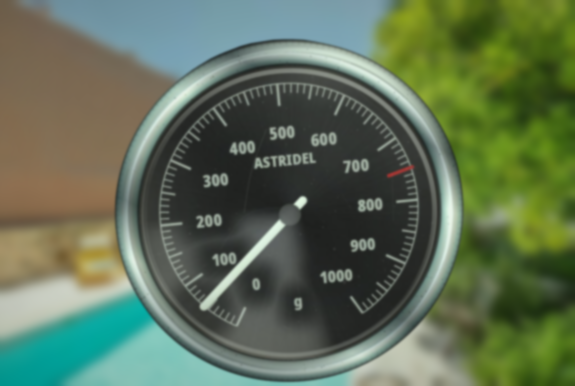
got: 60 g
